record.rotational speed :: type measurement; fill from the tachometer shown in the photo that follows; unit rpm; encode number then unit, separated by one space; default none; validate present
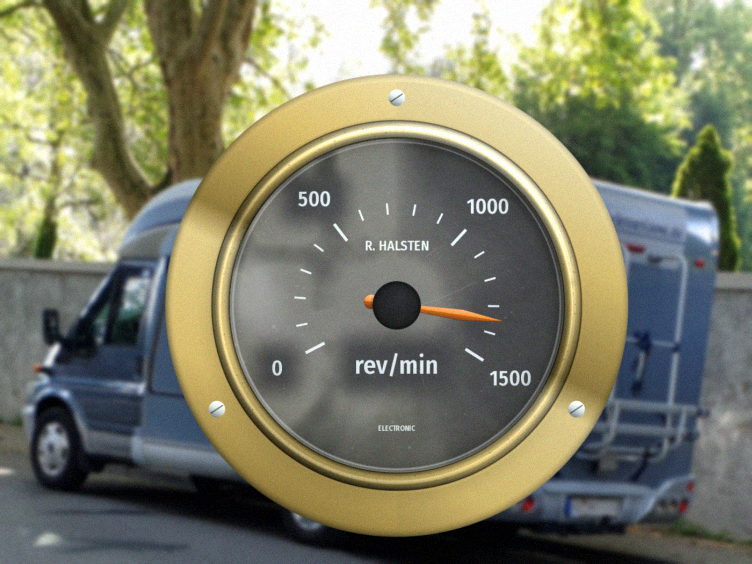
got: 1350 rpm
